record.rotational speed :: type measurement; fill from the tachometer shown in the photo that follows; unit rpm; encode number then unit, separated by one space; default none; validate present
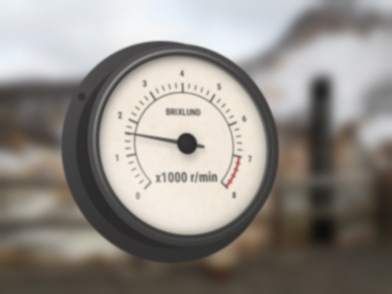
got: 1600 rpm
